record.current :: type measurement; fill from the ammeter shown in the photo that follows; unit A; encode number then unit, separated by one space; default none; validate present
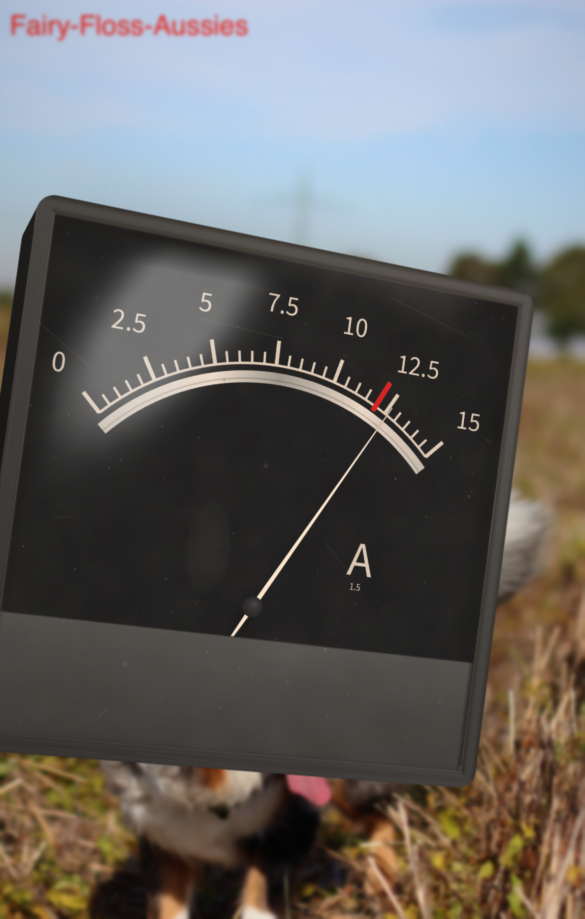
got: 12.5 A
